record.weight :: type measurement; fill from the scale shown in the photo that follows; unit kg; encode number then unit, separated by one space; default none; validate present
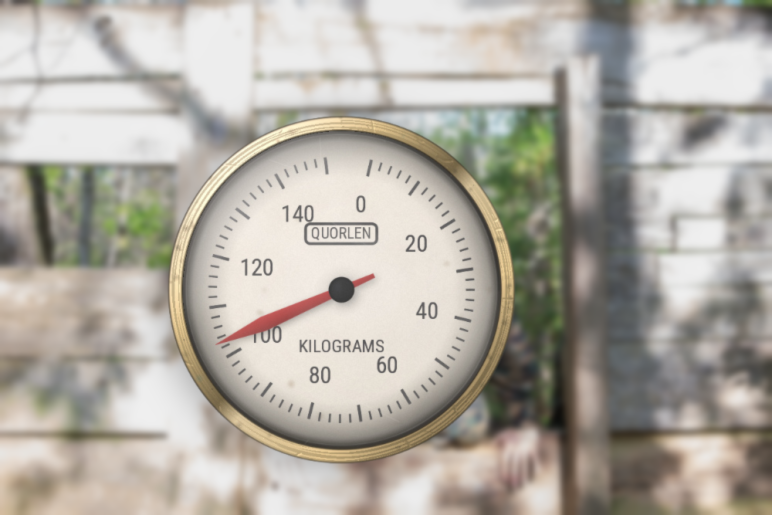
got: 103 kg
